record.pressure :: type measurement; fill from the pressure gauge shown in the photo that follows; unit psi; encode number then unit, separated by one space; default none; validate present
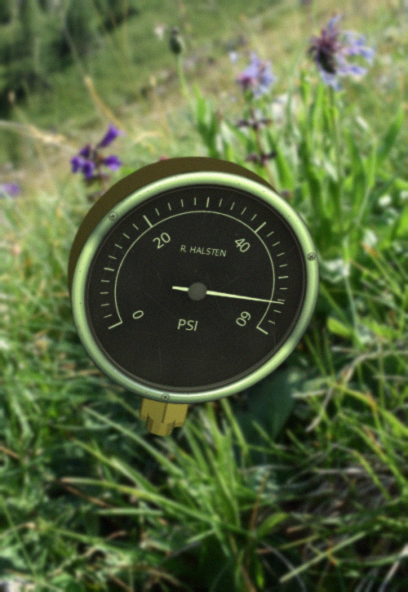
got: 54 psi
